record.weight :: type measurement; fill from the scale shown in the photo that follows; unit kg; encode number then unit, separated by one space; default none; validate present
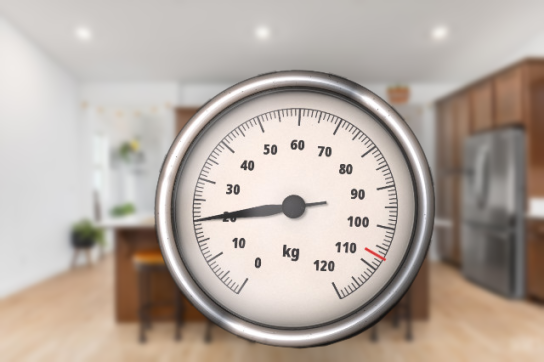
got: 20 kg
